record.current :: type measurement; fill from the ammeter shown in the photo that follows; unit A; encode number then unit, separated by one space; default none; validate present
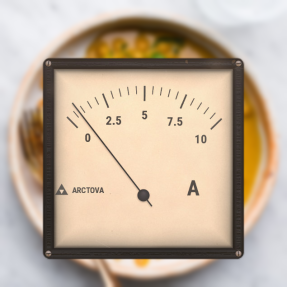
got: 0.75 A
